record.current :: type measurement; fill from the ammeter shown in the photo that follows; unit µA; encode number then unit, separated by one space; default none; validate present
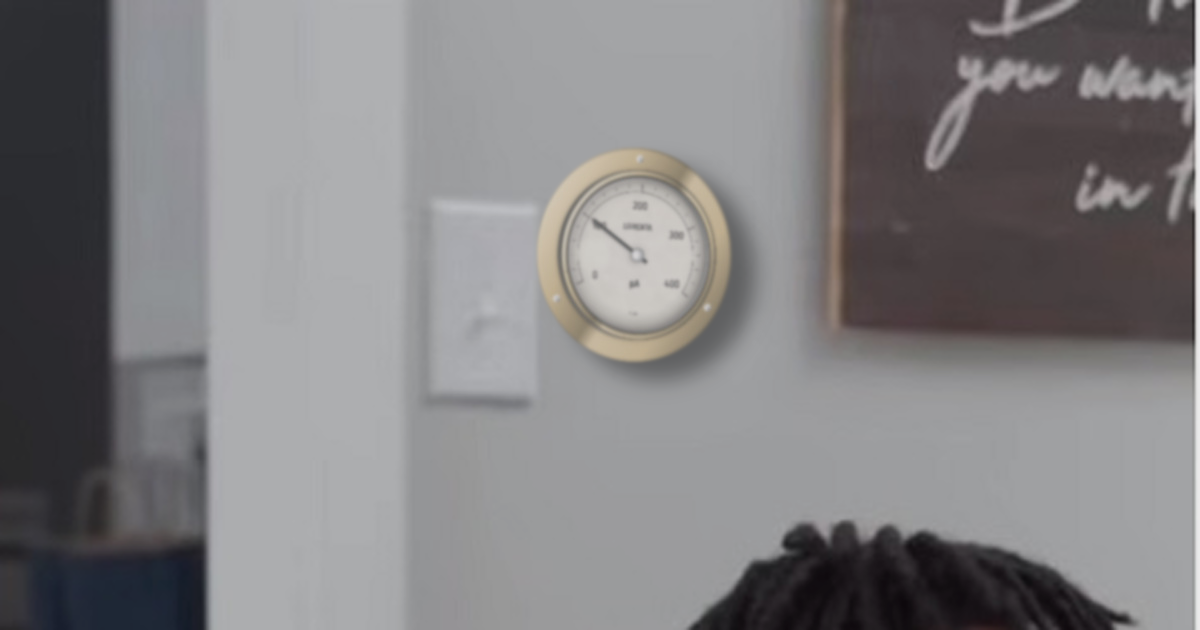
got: 100 µA
